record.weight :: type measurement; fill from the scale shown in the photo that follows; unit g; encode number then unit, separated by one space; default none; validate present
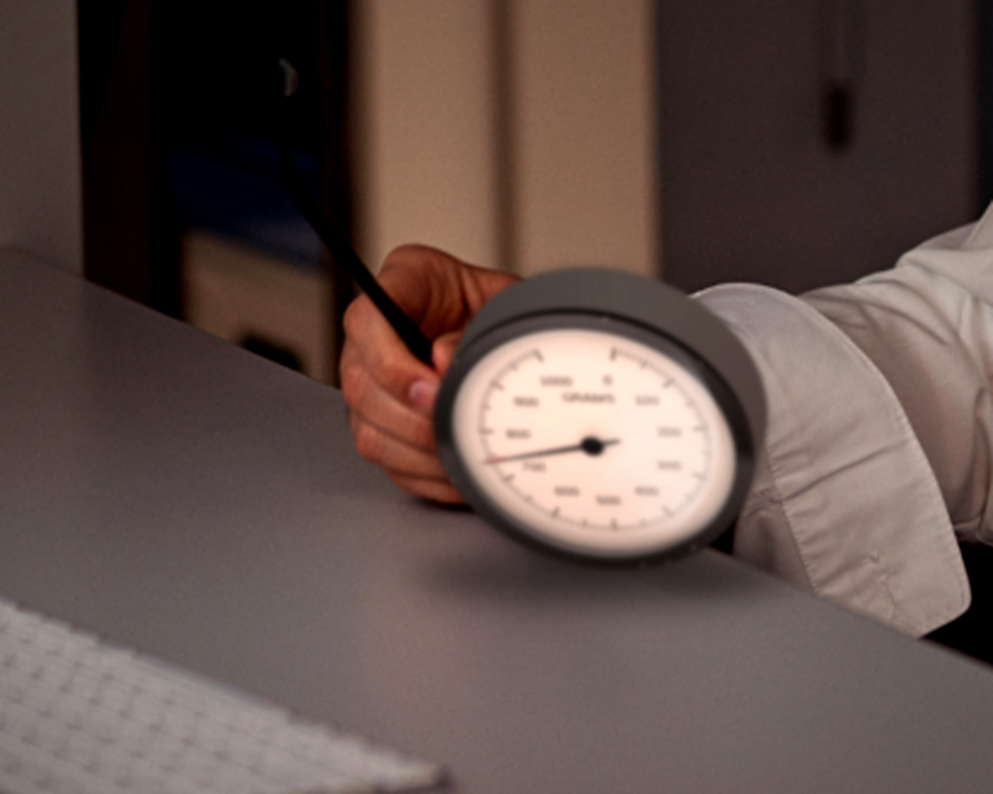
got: 750 g
